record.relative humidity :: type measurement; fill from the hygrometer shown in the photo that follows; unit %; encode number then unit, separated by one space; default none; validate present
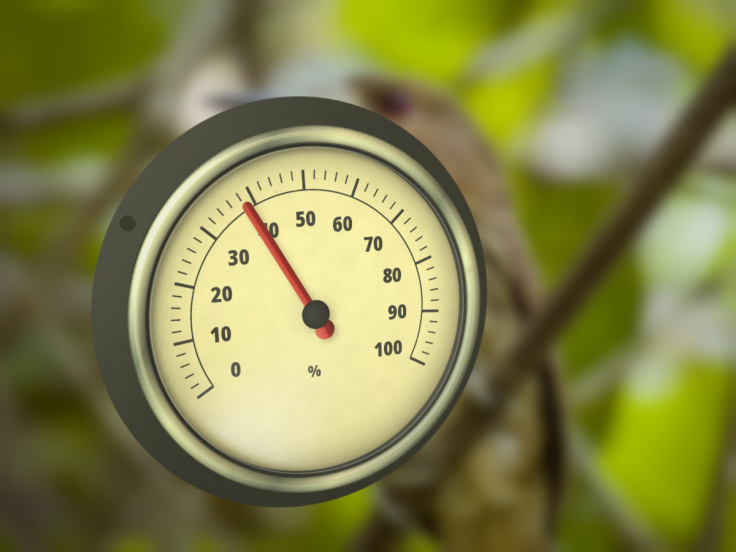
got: 38 %
